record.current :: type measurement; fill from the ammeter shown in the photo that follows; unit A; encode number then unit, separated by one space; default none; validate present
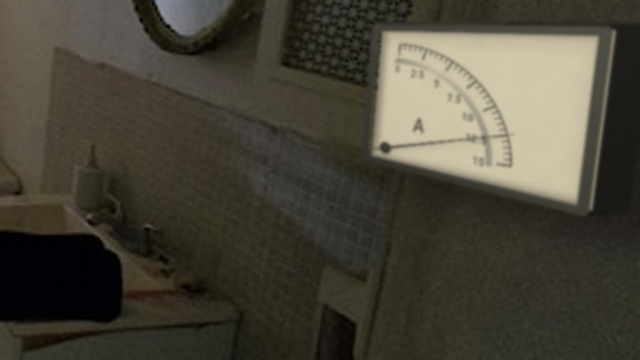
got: 12.5 A
